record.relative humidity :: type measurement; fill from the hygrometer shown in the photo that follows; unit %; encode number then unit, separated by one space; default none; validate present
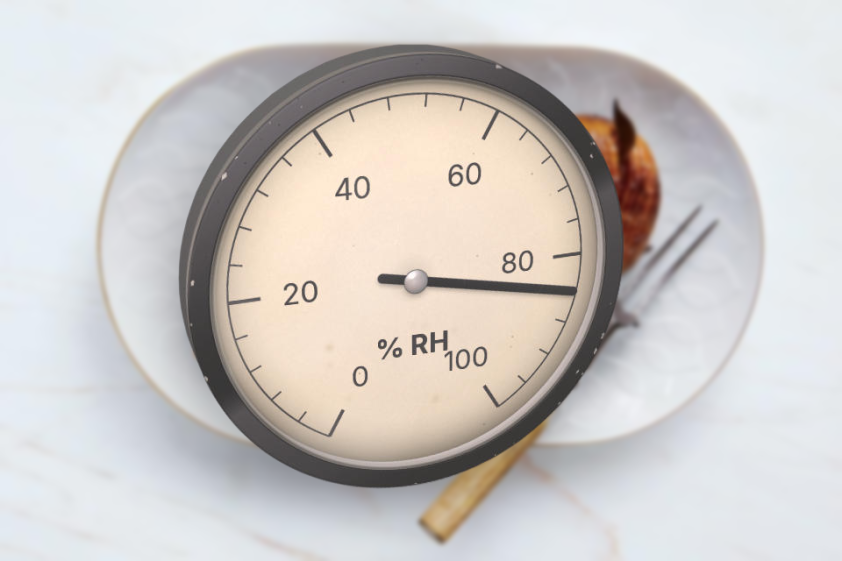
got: 84 %
